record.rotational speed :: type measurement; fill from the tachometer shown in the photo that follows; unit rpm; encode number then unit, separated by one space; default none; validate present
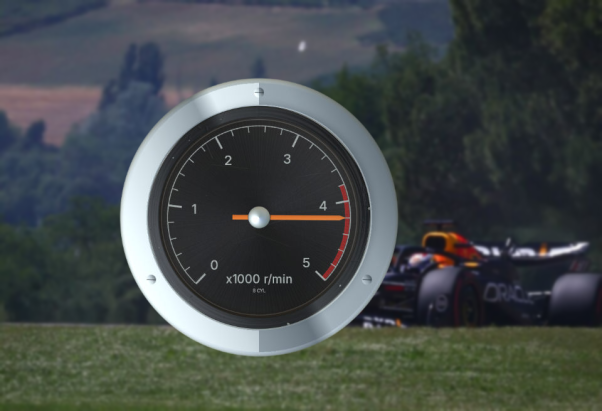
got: 4200 rpm
